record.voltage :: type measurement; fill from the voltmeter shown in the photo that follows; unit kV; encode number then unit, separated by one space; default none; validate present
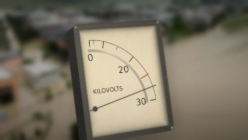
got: 27.5 kV
